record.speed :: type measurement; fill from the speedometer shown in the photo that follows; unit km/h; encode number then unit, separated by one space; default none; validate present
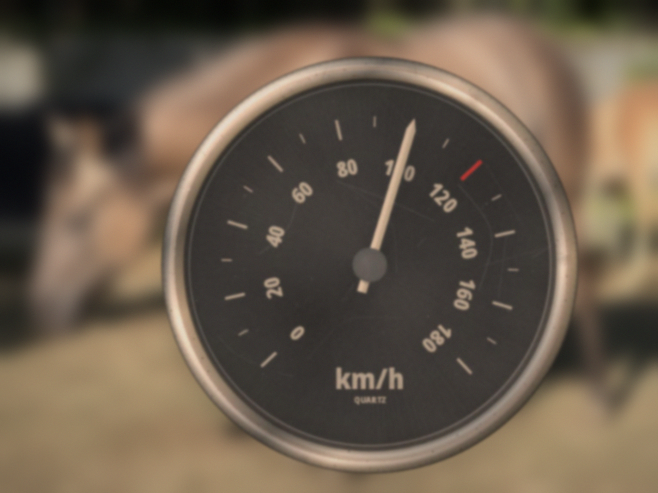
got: 100 km/h
